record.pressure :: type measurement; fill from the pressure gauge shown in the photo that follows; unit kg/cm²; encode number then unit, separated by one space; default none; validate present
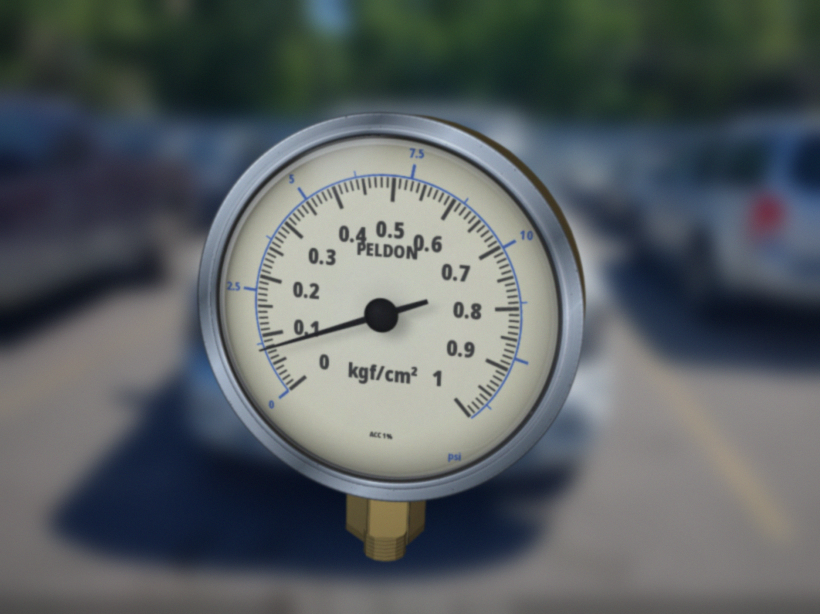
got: 0.08 kg/cm²
